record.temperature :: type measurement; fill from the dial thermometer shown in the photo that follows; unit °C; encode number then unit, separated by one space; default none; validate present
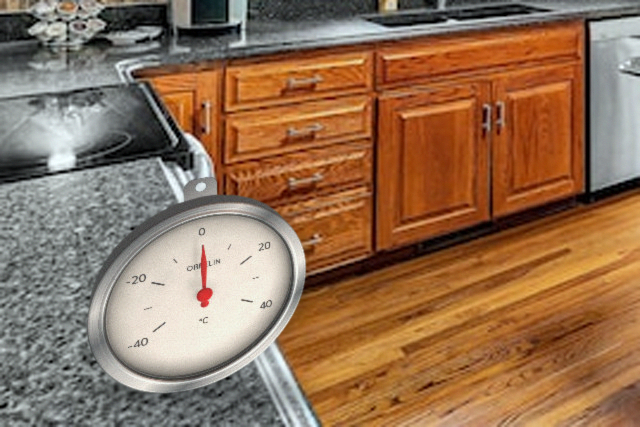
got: 0 °C
